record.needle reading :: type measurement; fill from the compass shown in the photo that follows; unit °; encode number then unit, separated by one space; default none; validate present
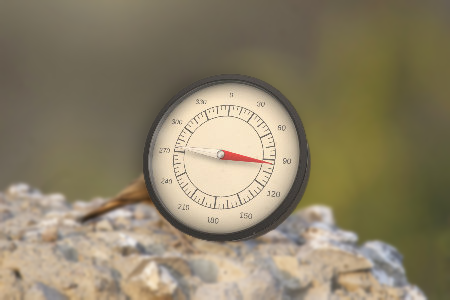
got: 95 °
